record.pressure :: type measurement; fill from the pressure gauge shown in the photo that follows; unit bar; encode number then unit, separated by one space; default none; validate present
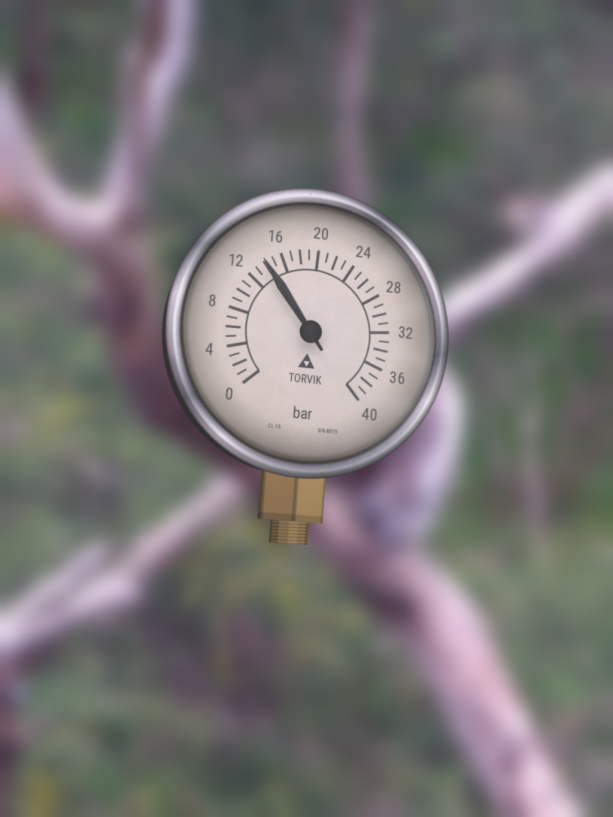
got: 14 bar
